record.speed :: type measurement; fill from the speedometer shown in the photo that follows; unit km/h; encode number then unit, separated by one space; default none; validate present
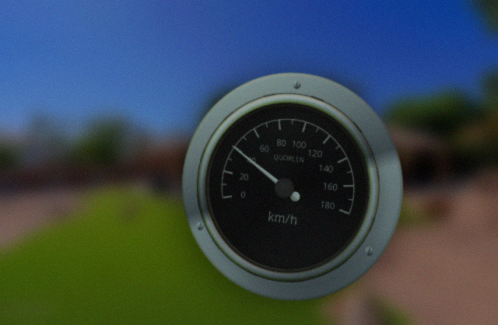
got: 40 km/h
